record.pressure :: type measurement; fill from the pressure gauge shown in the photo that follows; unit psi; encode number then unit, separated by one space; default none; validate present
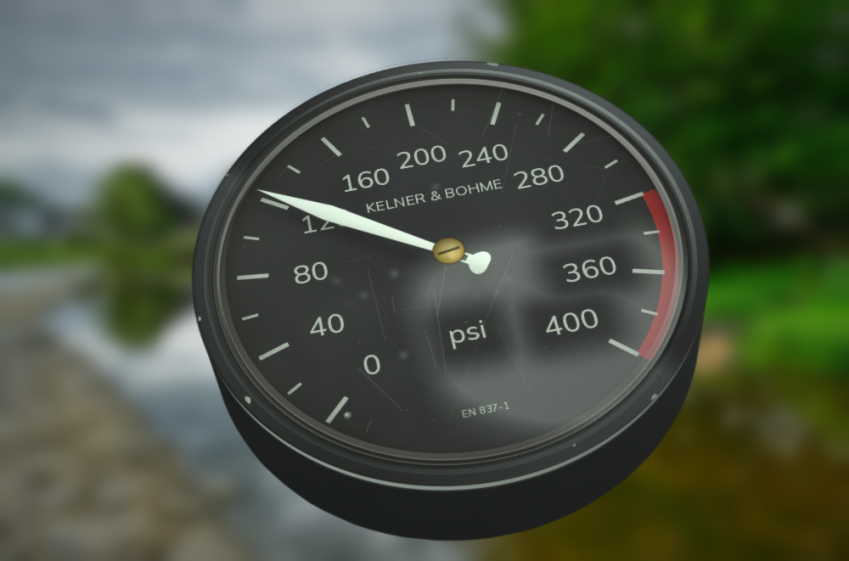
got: 120 psi
